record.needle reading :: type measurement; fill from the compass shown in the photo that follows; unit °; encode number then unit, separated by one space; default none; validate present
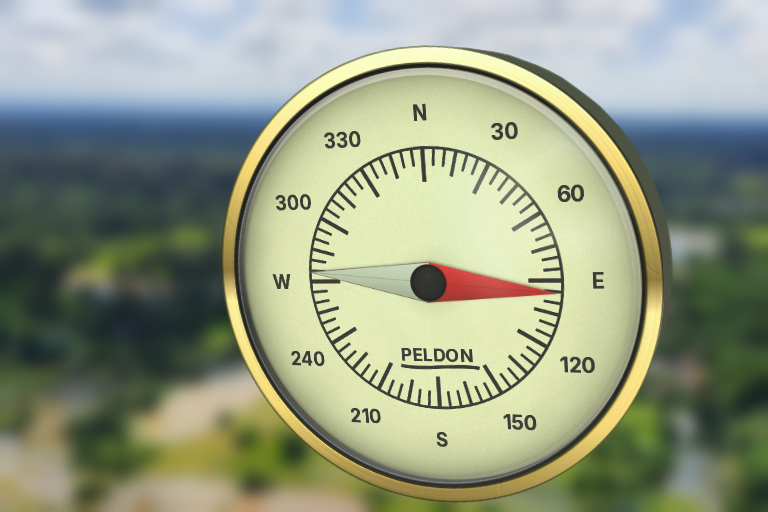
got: 95 °
